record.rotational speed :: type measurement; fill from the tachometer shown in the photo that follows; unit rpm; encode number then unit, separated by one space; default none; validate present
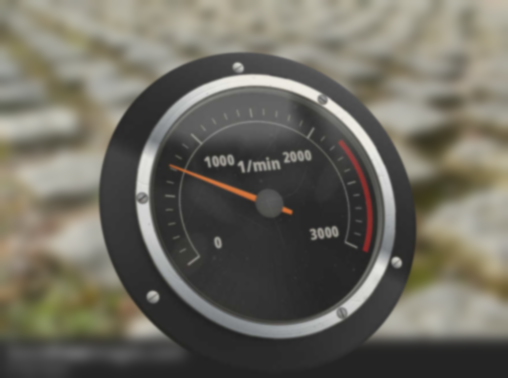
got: 700 rpm
